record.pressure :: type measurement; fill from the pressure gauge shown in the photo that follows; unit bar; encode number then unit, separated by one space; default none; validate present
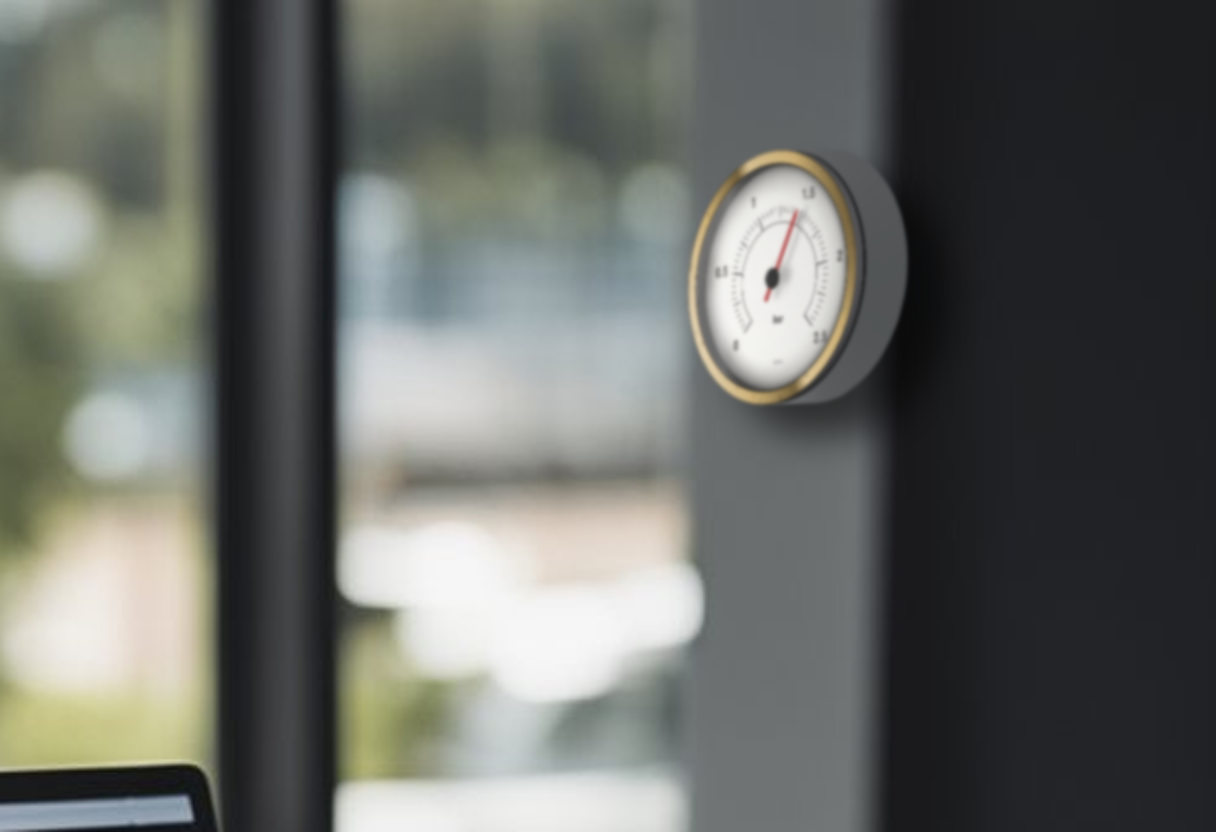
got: 1.5 bar
